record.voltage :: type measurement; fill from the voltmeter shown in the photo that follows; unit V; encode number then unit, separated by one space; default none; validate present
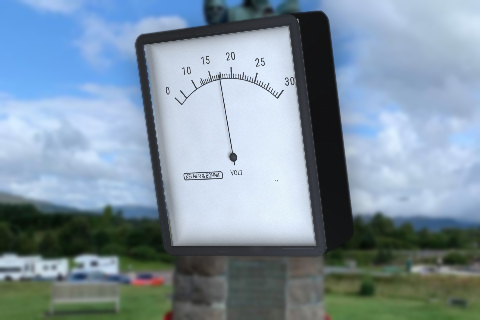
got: 17.5 V
